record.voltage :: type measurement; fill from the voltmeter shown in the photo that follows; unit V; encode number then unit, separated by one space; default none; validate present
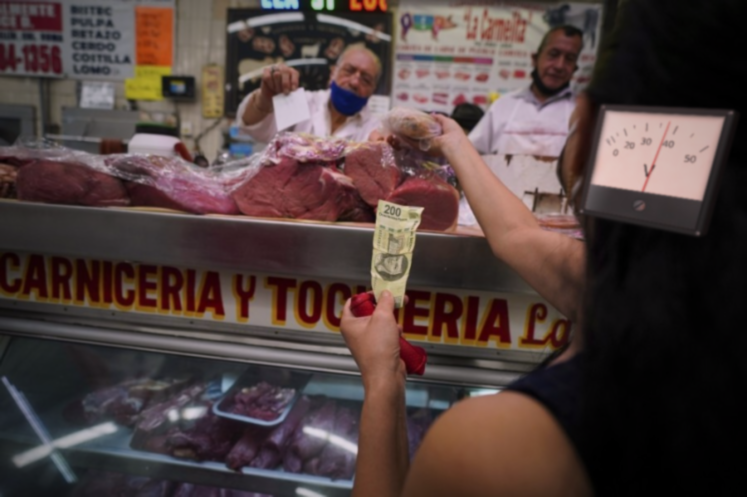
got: 37.5 V
